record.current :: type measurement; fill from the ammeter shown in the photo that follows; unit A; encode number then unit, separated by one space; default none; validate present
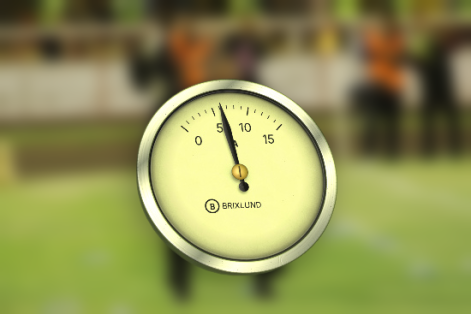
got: 6 A
